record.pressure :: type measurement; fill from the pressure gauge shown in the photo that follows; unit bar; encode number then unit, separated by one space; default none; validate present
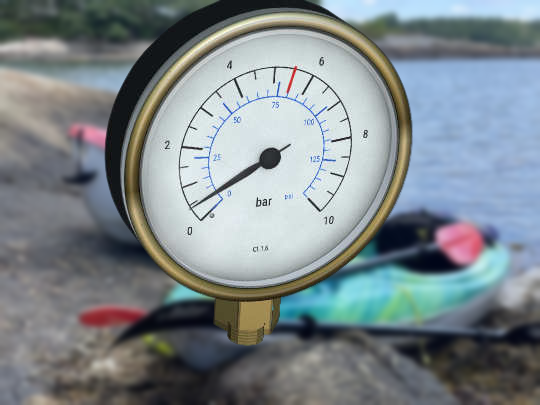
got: 0.5 bar
